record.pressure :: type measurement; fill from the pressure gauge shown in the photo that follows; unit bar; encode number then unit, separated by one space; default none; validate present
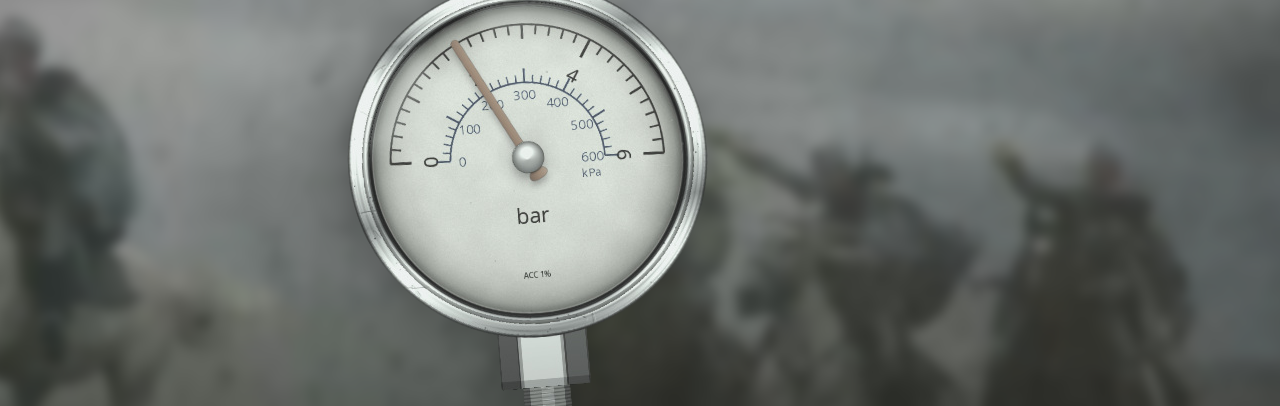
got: 2 bar
